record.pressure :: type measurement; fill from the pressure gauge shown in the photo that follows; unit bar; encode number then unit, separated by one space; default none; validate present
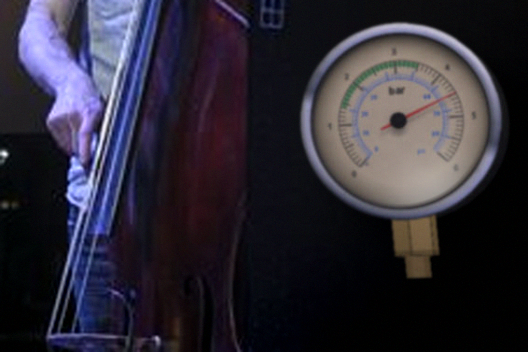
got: 4.5 bar
